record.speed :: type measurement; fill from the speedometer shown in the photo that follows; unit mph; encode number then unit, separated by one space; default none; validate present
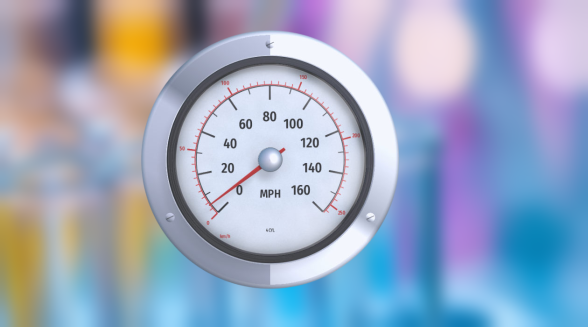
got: 5 mph
